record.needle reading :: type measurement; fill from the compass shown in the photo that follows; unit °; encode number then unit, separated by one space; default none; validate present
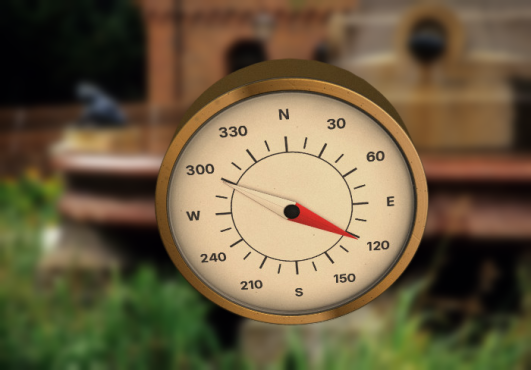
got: 120 °
